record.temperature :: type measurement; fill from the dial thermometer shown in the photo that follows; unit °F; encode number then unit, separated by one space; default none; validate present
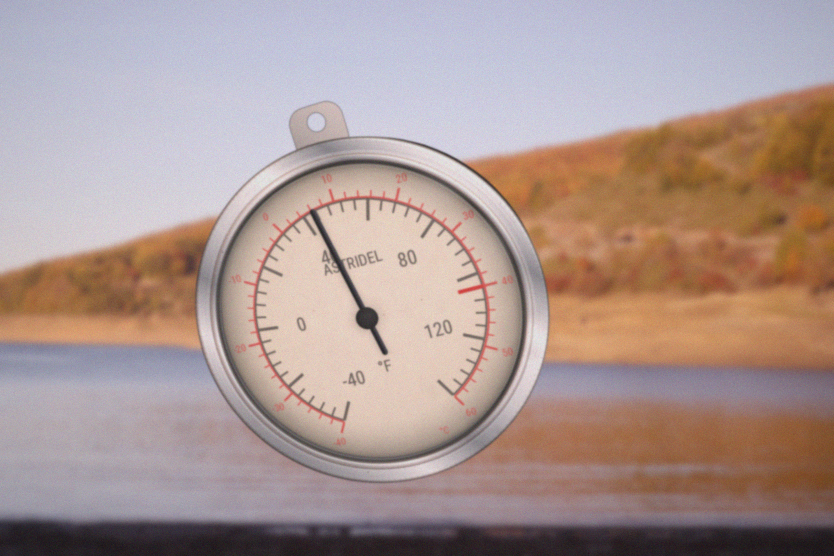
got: 44 °F
